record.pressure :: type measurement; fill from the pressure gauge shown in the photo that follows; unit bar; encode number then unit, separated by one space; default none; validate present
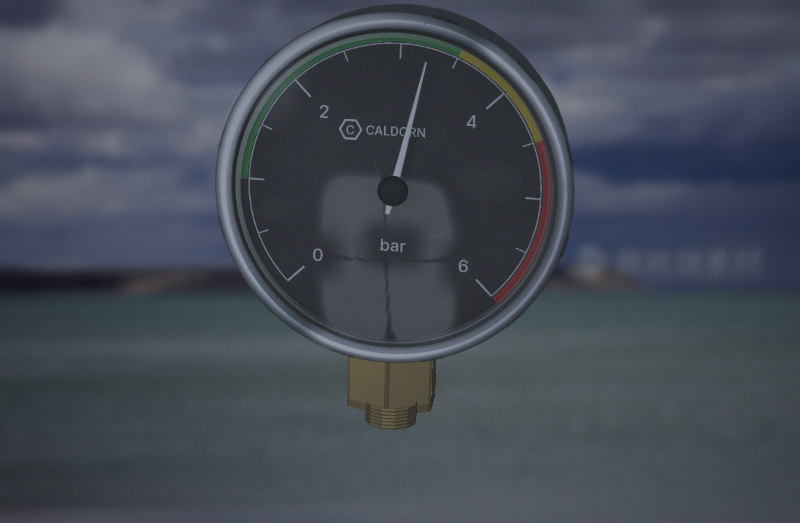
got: 3.25 bar
